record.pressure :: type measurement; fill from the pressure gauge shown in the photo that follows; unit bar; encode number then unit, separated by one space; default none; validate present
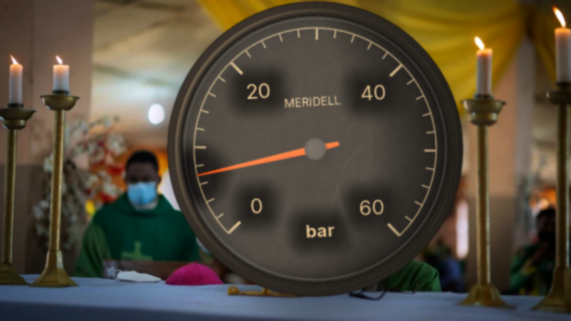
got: 7 bar
